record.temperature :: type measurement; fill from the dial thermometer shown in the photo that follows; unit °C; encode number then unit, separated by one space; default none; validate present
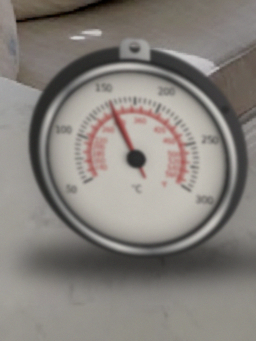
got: 150 °C
